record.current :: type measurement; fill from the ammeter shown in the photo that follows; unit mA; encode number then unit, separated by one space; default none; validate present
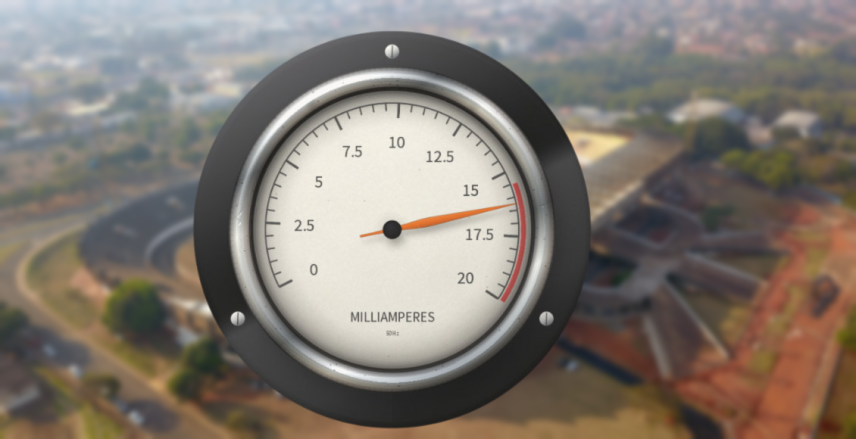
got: 16.25 mA
